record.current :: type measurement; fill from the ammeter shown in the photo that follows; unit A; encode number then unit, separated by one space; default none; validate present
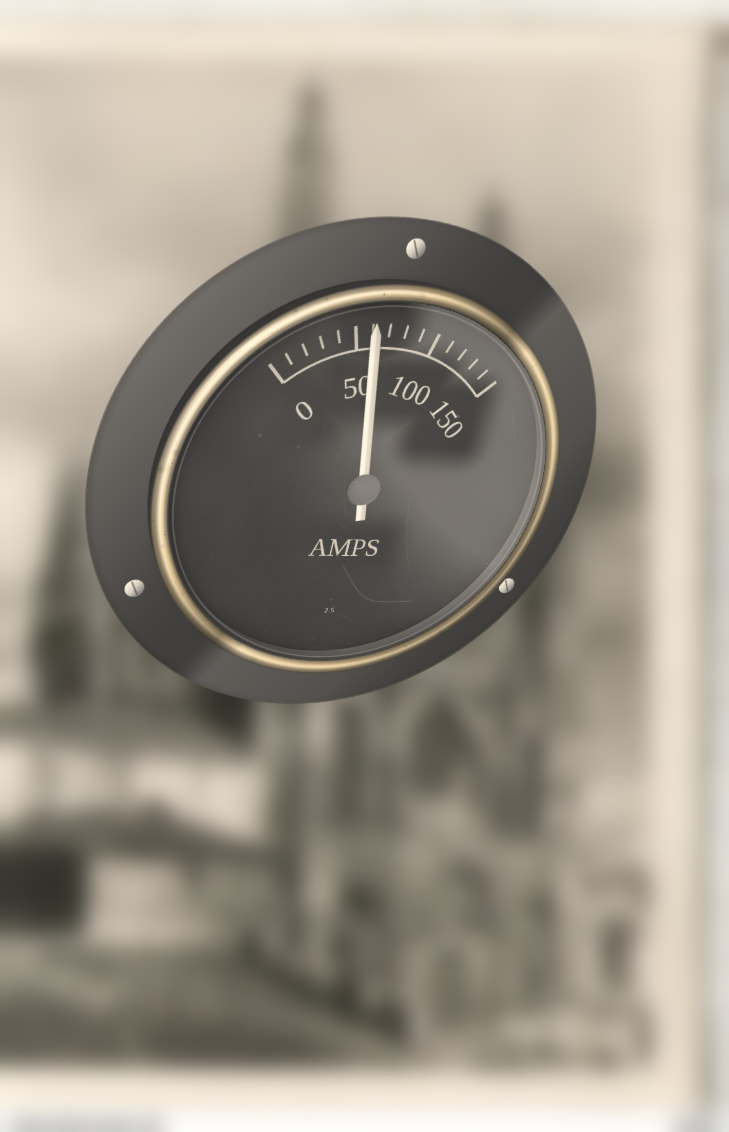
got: 60 A
